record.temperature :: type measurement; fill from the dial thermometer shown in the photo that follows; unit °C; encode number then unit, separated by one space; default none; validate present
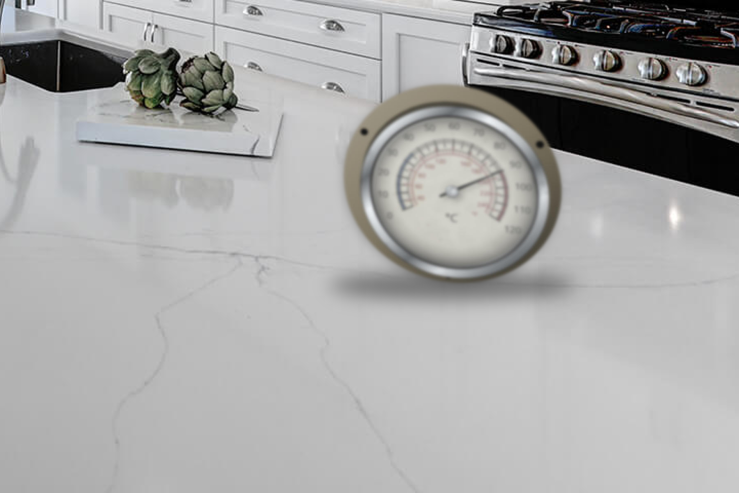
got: 90 °C
